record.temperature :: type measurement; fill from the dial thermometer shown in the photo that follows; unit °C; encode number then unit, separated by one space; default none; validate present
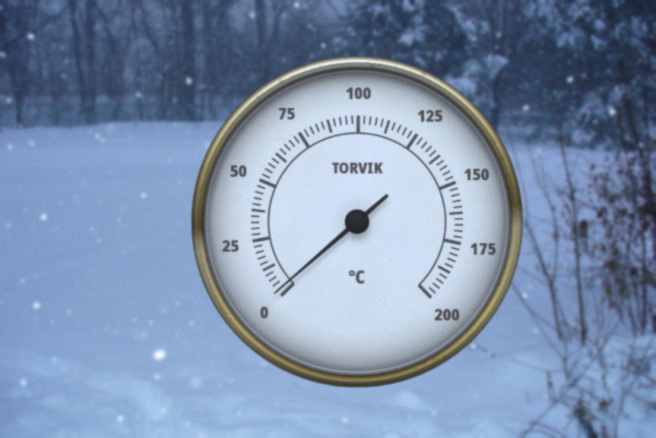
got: 2.5 °C
